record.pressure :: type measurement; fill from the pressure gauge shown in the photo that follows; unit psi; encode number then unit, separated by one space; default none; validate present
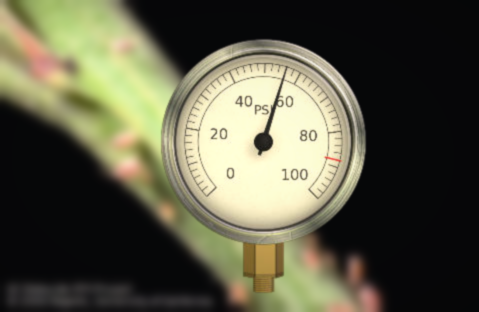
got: 56 psi
